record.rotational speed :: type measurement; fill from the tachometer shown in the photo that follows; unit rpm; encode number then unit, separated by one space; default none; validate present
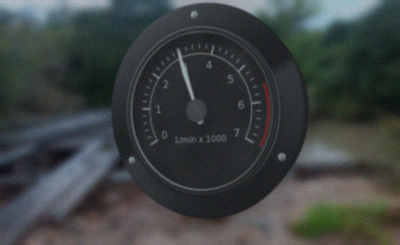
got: 3000 rpm
